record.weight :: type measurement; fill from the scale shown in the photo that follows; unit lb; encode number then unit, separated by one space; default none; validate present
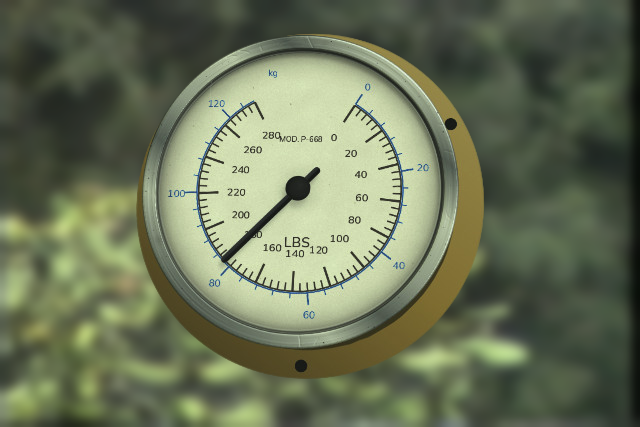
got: 180 lb
